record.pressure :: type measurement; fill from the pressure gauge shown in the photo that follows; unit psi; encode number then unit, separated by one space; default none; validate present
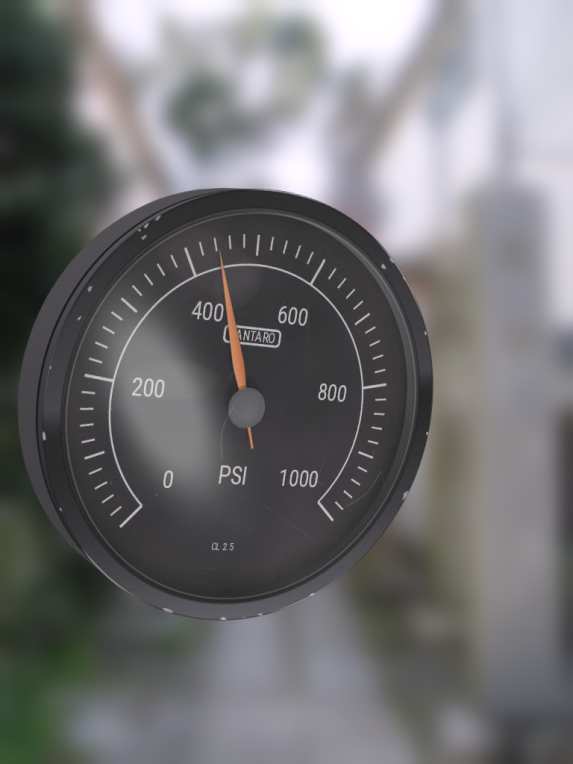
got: 440 psi
